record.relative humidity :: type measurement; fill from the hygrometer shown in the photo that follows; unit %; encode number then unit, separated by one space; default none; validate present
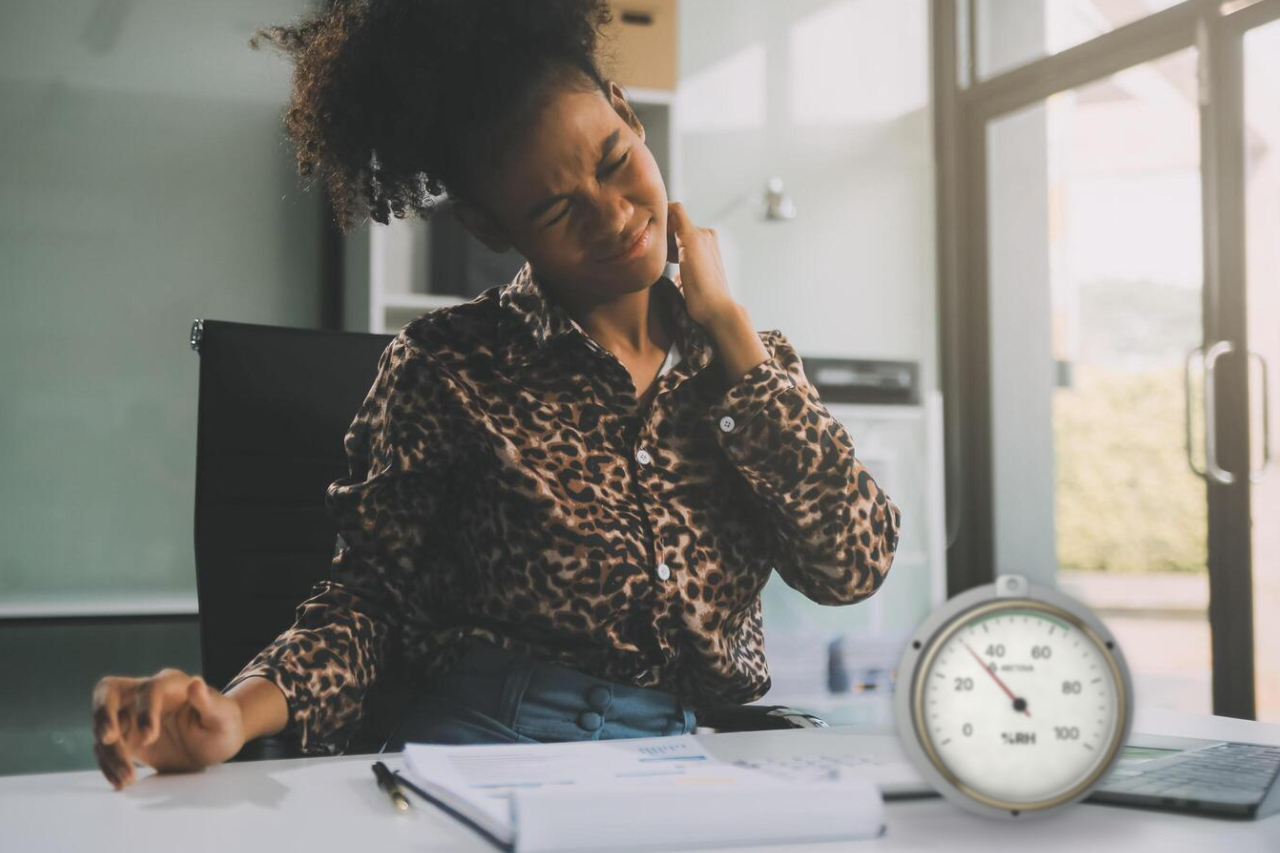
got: 32 %
